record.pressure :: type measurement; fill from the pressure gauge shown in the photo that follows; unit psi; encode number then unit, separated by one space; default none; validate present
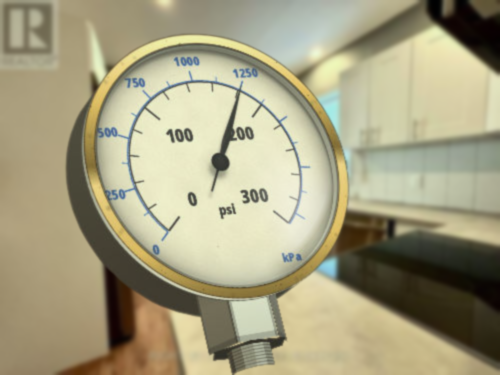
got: 180 psi
